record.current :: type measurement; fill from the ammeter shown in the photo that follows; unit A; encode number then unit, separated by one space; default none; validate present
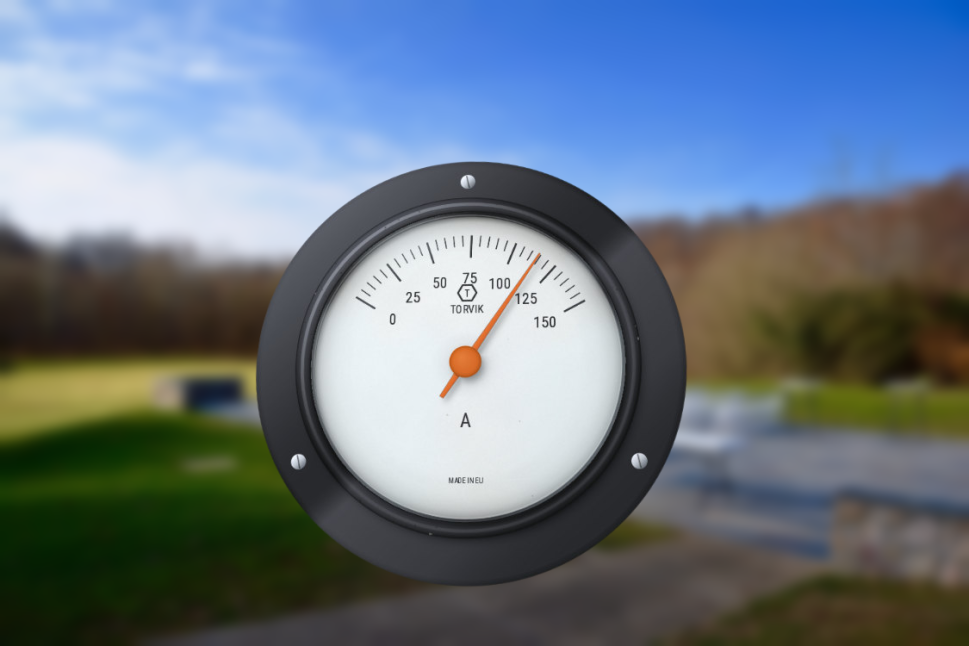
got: 115 A
